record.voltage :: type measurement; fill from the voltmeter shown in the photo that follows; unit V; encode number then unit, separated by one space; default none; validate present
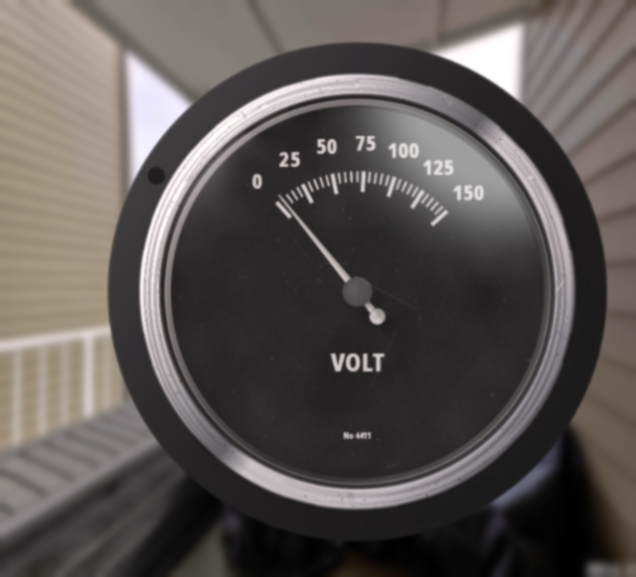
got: 5 V
